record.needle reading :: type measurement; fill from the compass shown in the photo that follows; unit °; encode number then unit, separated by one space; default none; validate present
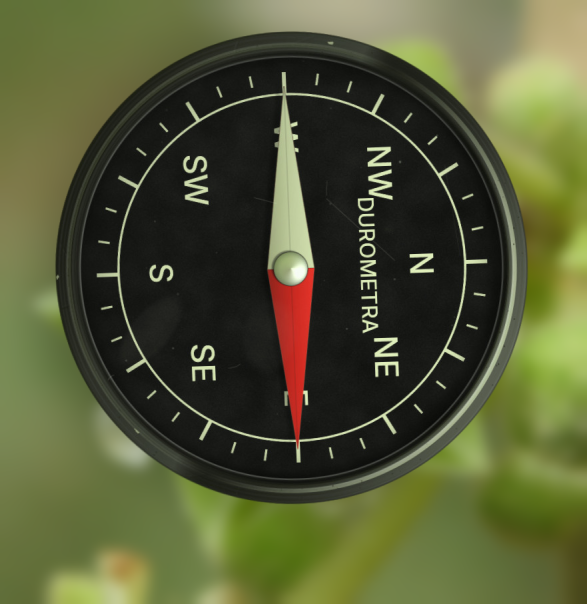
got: 90 °
